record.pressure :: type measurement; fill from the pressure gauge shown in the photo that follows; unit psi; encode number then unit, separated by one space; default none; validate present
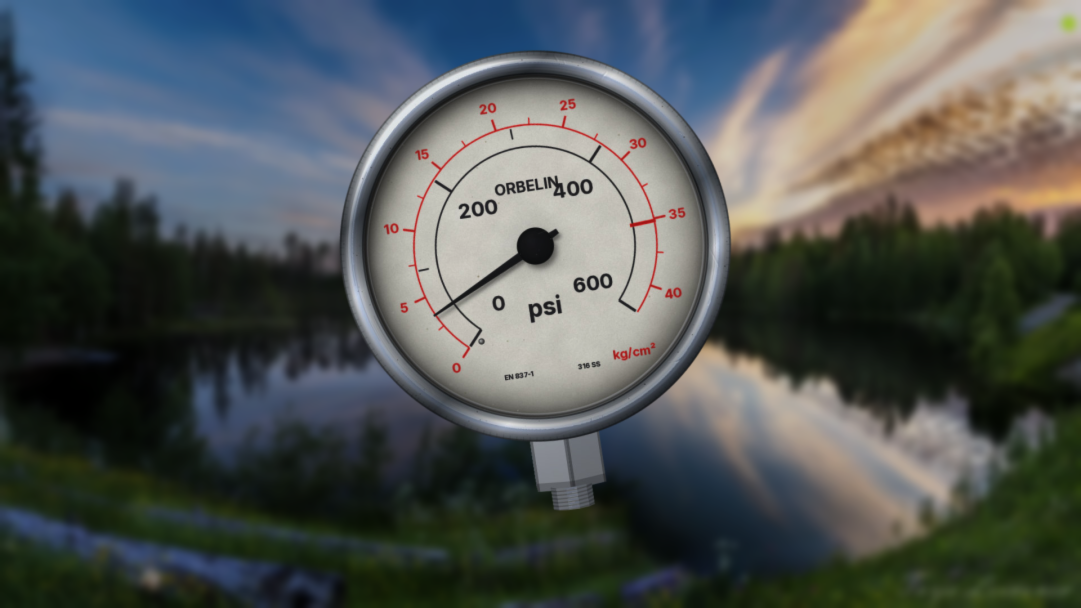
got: 50 psi
